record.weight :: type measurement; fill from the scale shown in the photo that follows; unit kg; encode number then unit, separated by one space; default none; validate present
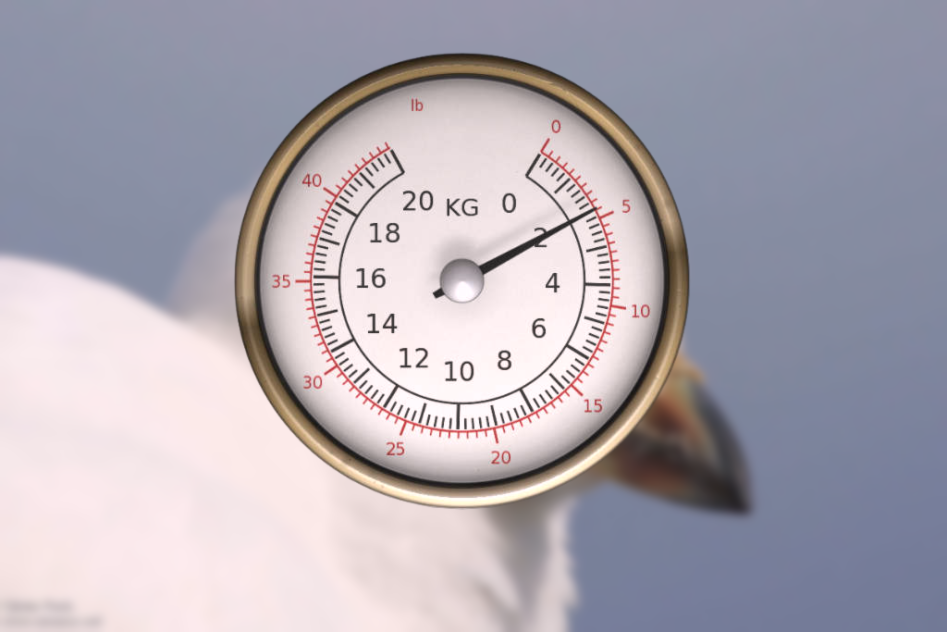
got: 2 kg
